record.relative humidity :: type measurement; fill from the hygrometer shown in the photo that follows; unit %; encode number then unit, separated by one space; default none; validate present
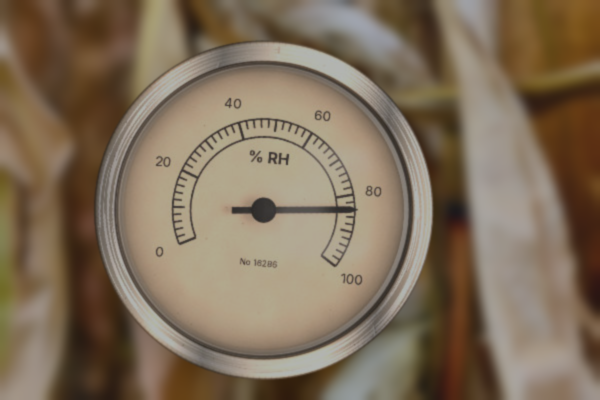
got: 84 %
